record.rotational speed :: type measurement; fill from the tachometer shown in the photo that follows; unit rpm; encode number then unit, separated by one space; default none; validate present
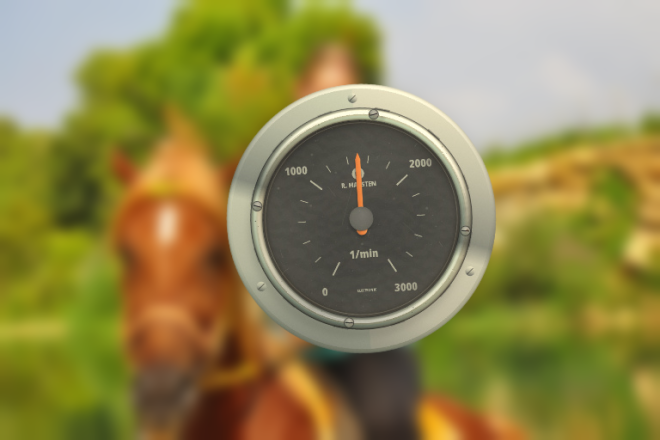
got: 1500 rpm
